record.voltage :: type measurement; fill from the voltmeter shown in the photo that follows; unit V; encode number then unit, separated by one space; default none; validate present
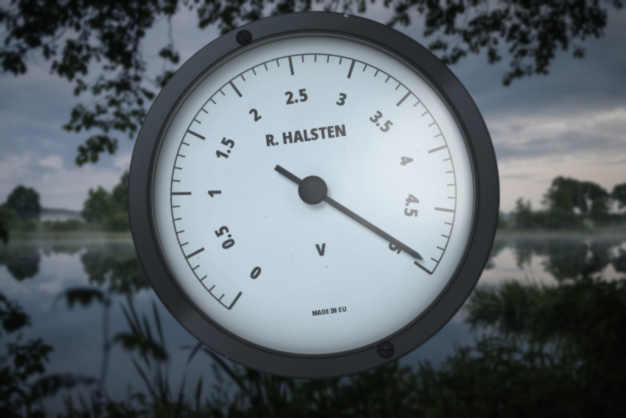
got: 4.95 V
